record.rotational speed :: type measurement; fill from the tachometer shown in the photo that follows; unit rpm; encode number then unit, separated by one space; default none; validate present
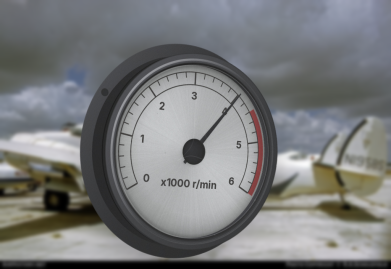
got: 4000 rpm
